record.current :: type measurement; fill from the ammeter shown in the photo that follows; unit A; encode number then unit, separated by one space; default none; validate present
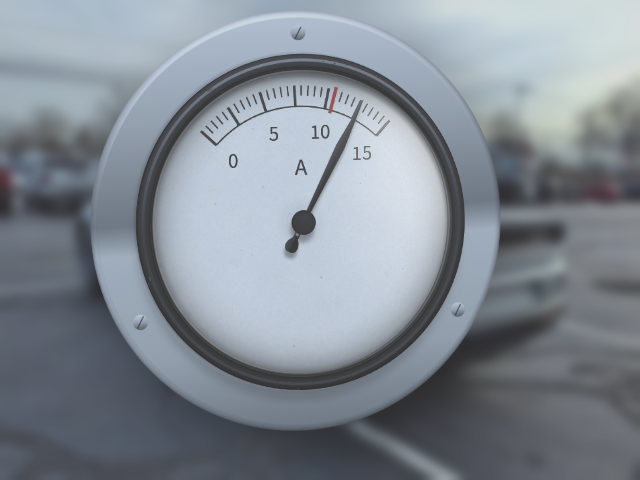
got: 12.5 A
